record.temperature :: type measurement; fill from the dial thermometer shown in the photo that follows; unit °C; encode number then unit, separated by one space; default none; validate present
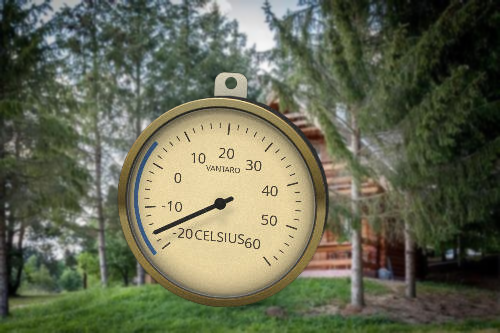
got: -16 °C
